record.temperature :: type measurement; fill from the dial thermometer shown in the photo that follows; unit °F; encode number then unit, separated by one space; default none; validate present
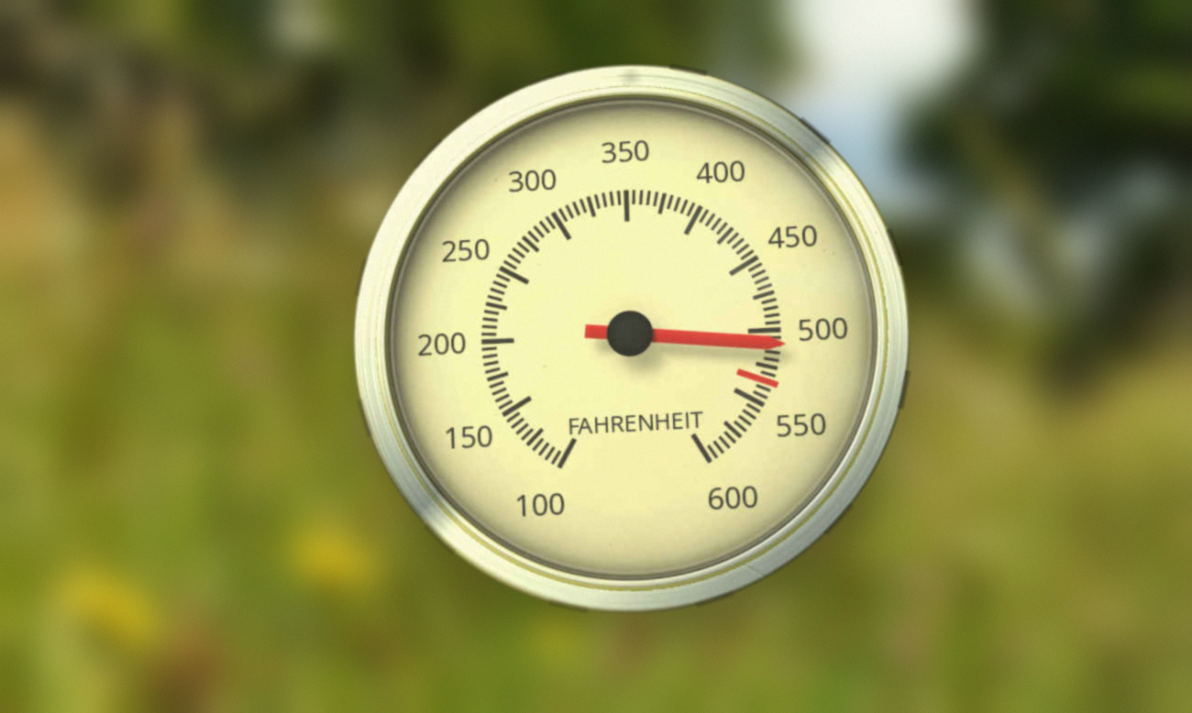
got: 510 °F
